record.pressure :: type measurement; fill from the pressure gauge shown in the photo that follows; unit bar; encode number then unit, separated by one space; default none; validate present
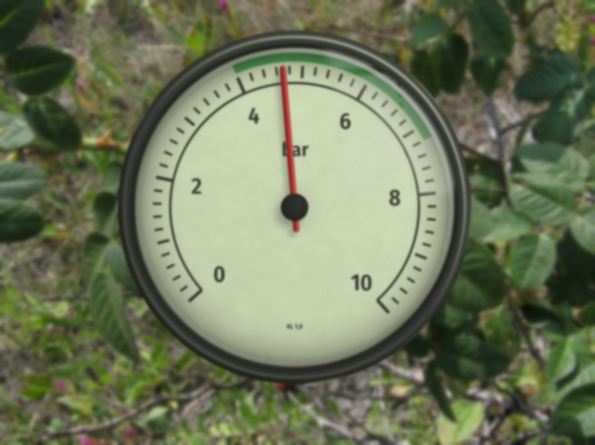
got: 4.7 bar
